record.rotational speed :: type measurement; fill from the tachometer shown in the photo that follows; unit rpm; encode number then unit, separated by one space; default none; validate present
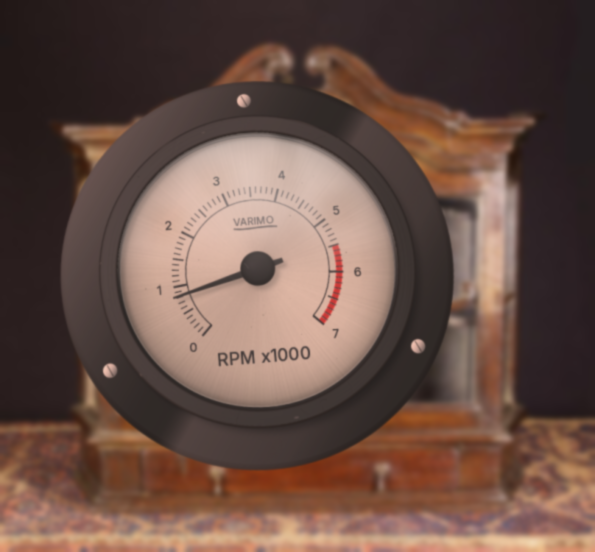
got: 800 rpm
